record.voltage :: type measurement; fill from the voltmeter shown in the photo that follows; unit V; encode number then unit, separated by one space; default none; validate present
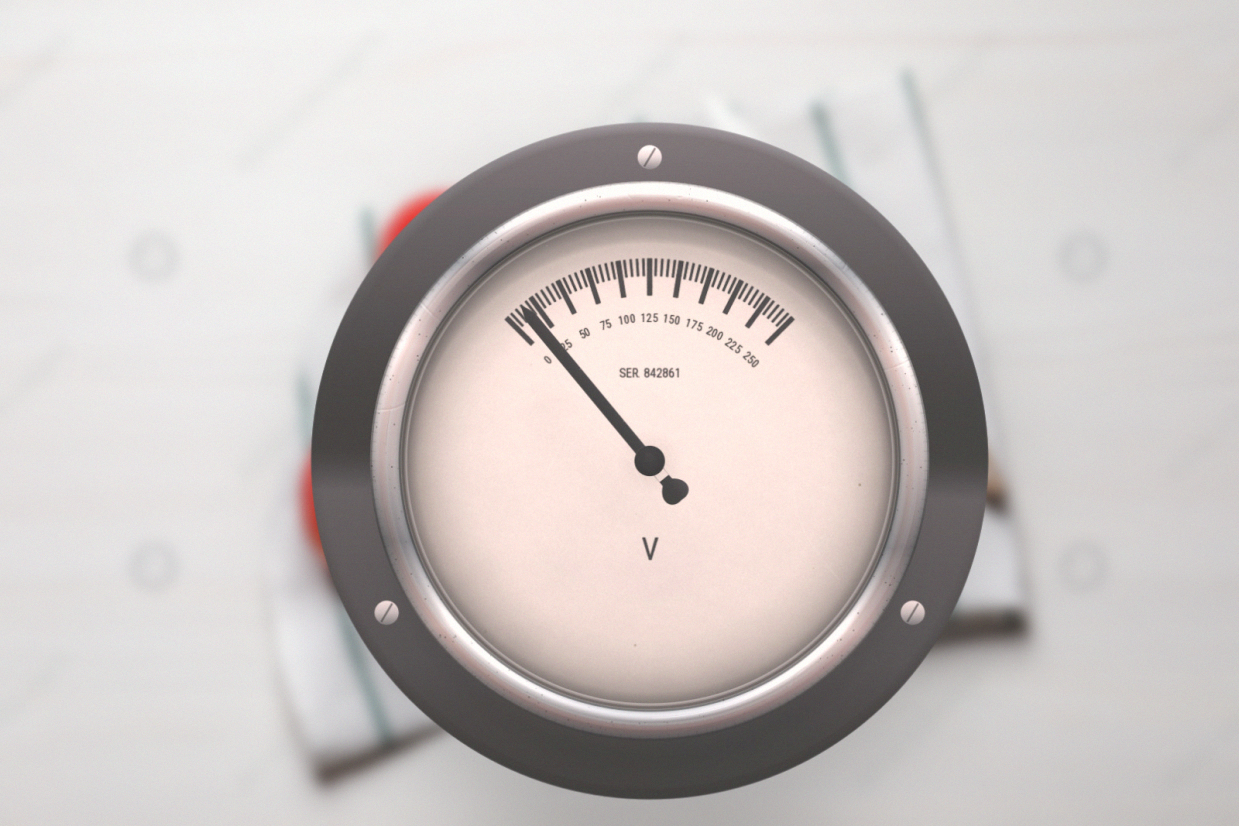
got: 15 V
